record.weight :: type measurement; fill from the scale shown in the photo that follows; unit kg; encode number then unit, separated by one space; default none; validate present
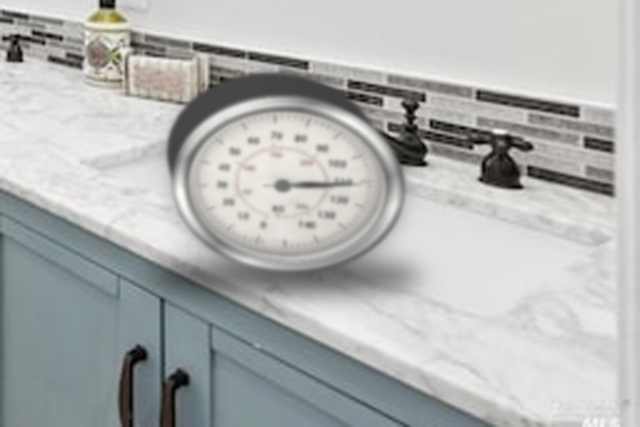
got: 110 kg
